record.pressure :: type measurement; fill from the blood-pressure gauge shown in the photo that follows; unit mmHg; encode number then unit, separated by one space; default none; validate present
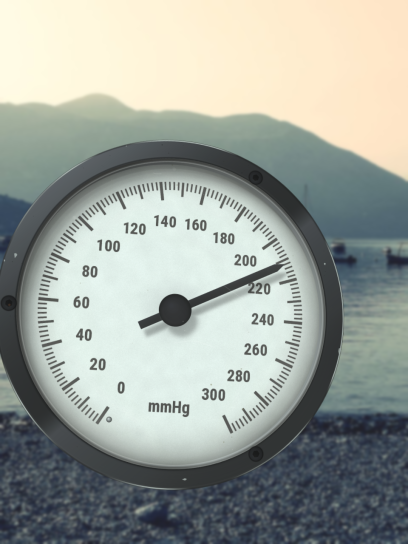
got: 212 mmHg
